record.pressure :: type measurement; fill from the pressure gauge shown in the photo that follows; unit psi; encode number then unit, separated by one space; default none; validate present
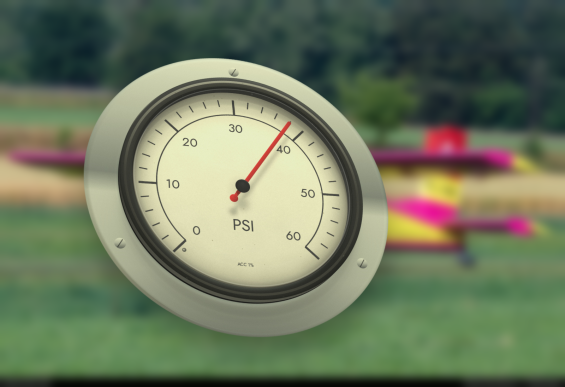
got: 38 psi
